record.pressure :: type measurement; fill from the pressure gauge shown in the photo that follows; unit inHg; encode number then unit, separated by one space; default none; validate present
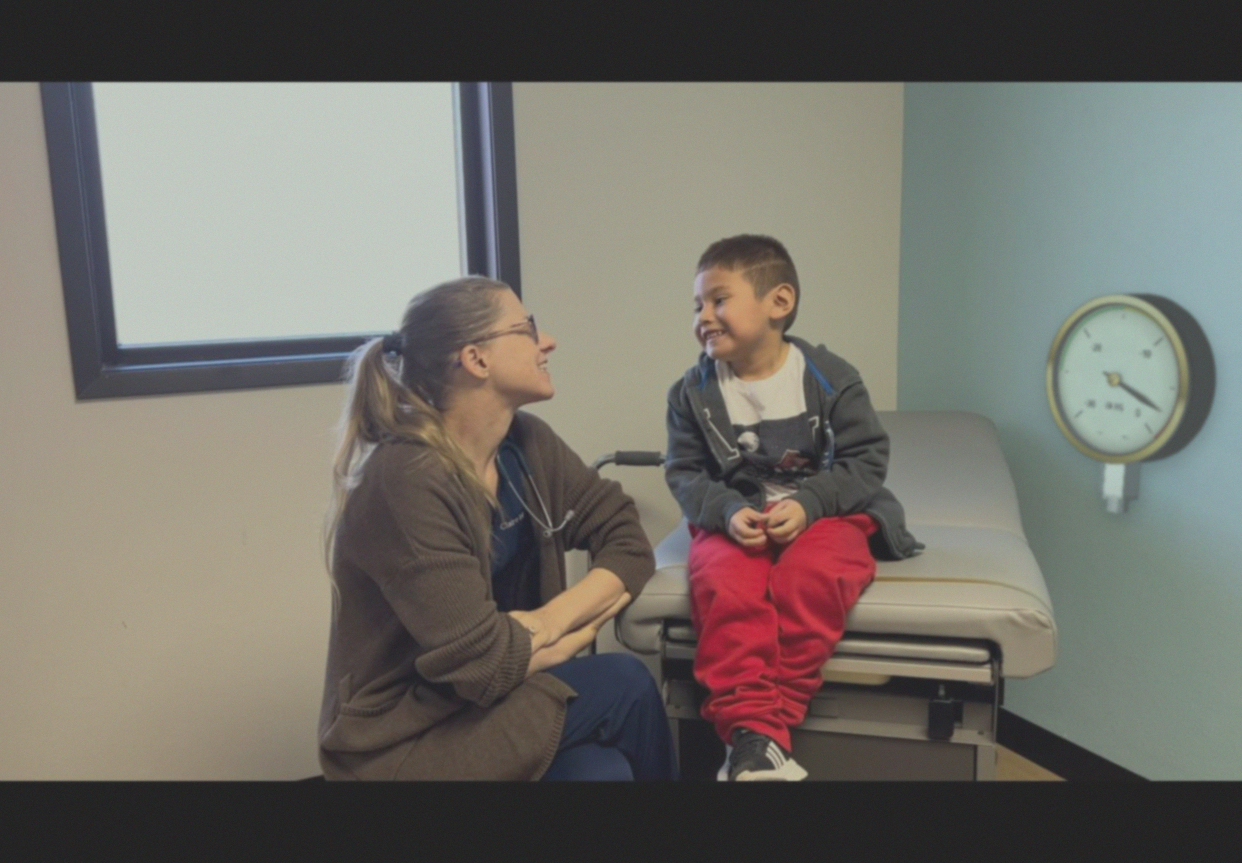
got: -2.5 inHg
